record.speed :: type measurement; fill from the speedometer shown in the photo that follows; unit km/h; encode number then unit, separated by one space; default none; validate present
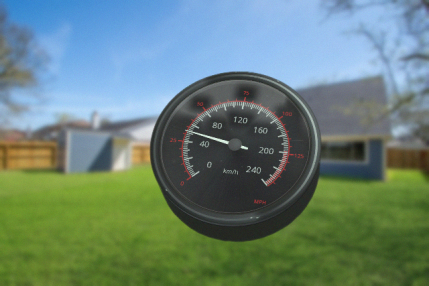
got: 50 km/h
